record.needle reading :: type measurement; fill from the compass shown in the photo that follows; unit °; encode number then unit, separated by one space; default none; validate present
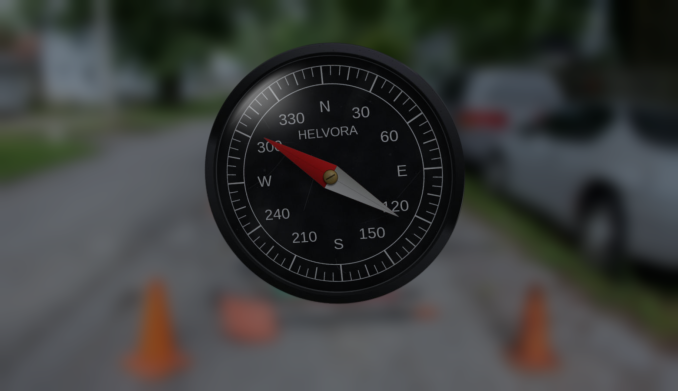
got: 305 °
